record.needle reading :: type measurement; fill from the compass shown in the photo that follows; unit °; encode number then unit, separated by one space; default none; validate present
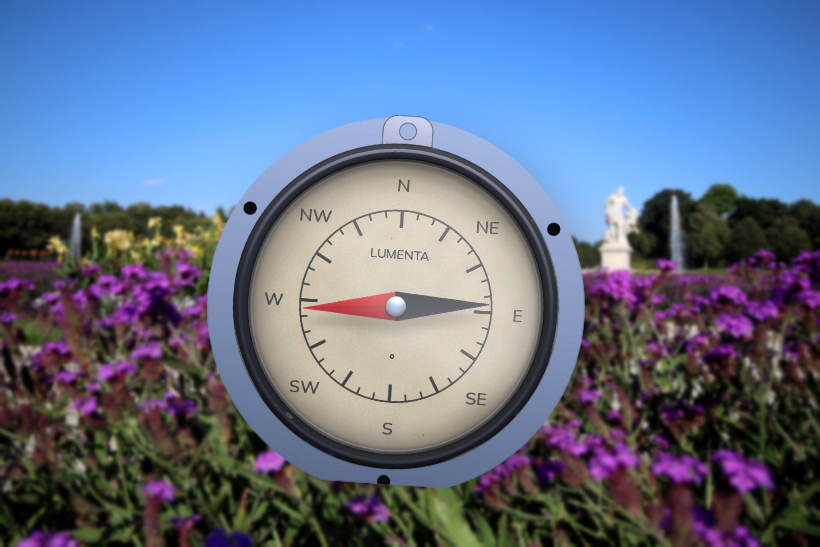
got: 265 °
